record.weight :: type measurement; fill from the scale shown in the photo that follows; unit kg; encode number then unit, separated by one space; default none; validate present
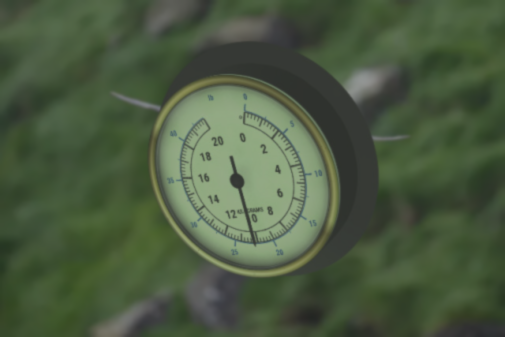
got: 10 kg
